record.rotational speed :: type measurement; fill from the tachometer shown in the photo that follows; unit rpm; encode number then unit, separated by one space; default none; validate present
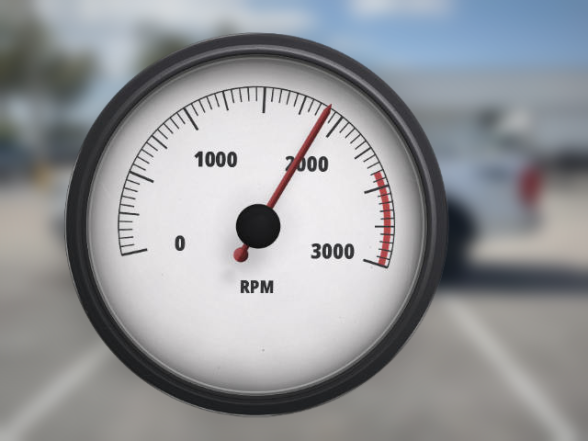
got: 1900 rpm
